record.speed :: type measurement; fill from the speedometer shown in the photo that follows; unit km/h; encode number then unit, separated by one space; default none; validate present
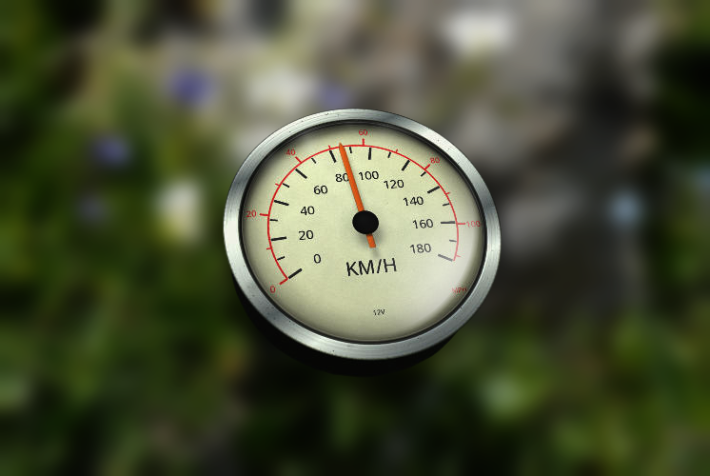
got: 85 km/h
